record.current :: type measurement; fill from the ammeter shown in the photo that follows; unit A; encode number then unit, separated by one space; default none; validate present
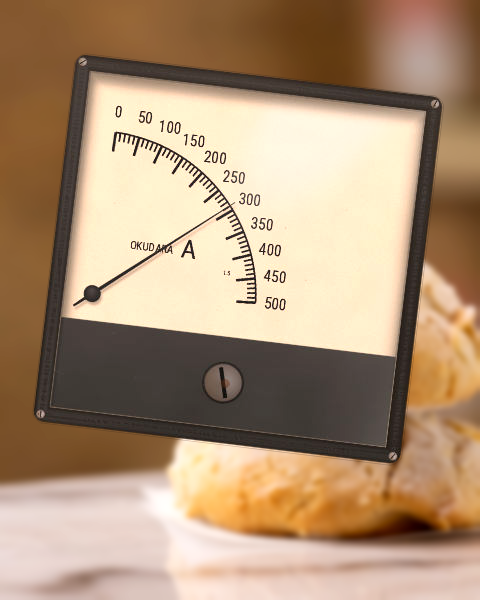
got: 290 A
